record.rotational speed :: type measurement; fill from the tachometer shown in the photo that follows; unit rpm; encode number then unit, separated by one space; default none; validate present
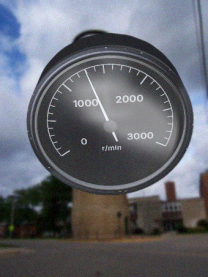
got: 1300 rpm
